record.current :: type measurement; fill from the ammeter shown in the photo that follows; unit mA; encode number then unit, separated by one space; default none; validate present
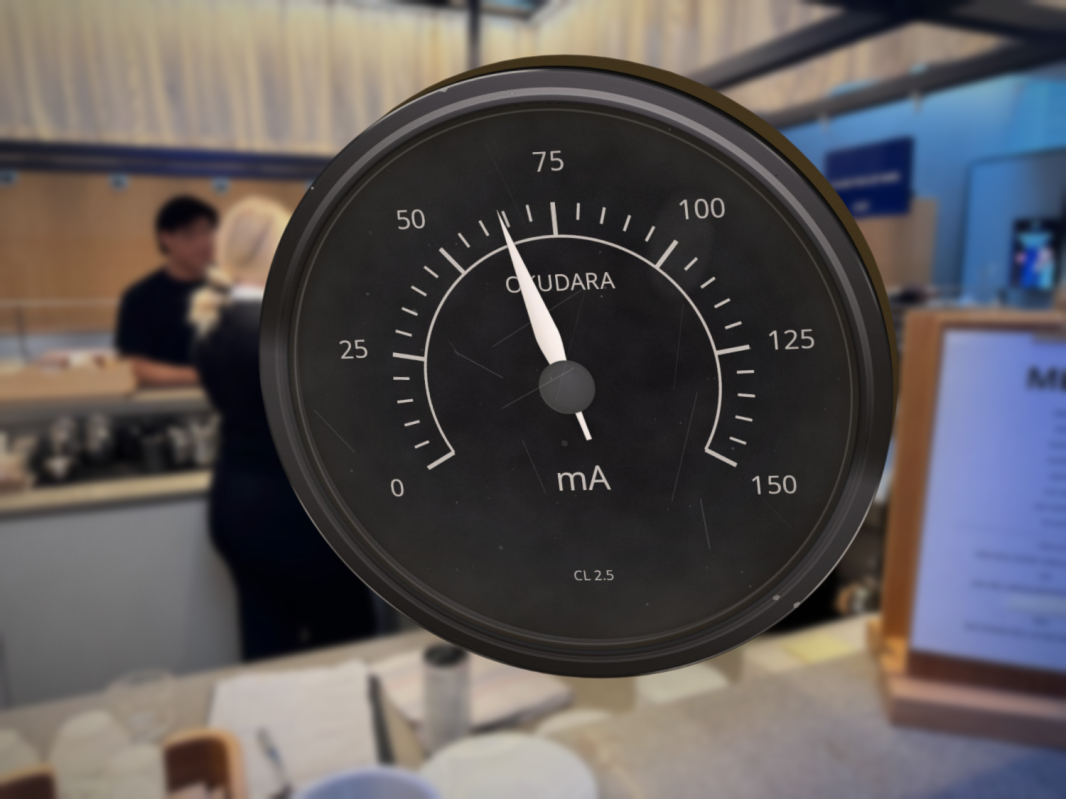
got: 65 mA
